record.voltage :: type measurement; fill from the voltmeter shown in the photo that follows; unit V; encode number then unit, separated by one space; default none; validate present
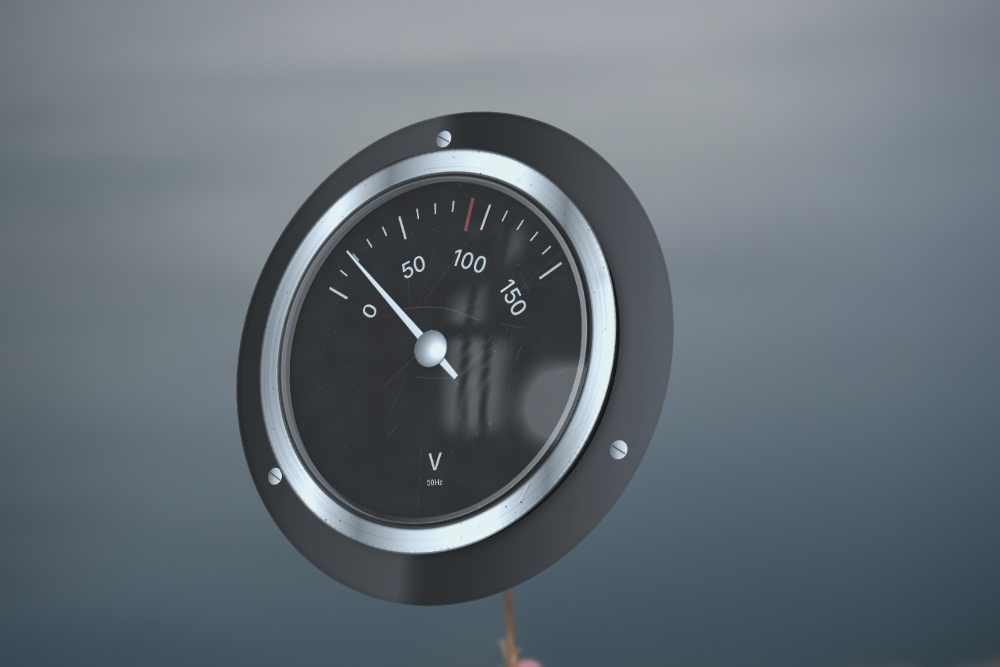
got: 20 V
